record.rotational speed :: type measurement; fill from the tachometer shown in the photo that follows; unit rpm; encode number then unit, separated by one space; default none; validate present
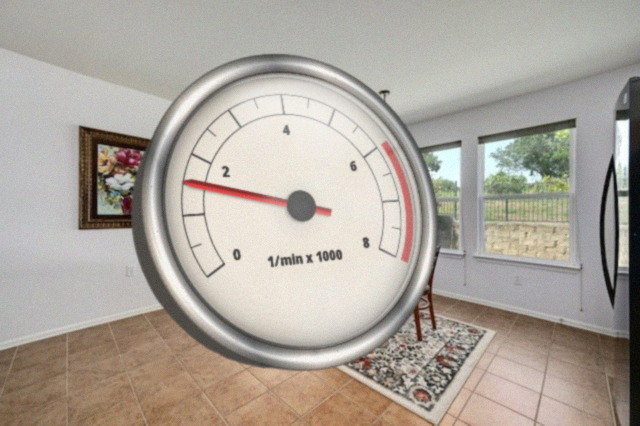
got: 1500 rpm
